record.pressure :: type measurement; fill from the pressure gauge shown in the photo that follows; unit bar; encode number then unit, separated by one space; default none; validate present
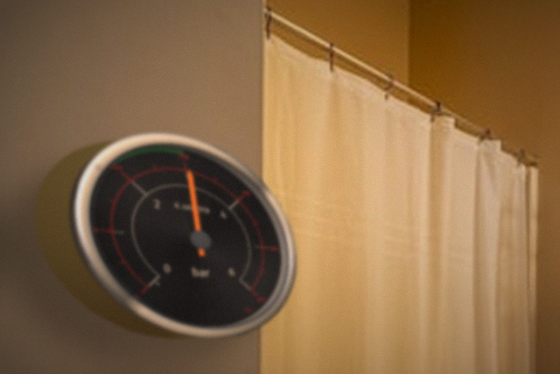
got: 3 bar
